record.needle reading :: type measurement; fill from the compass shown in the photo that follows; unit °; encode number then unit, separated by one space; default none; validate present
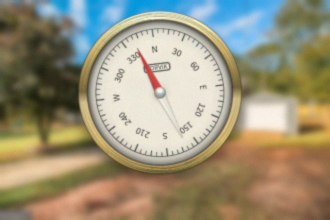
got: 340 °
